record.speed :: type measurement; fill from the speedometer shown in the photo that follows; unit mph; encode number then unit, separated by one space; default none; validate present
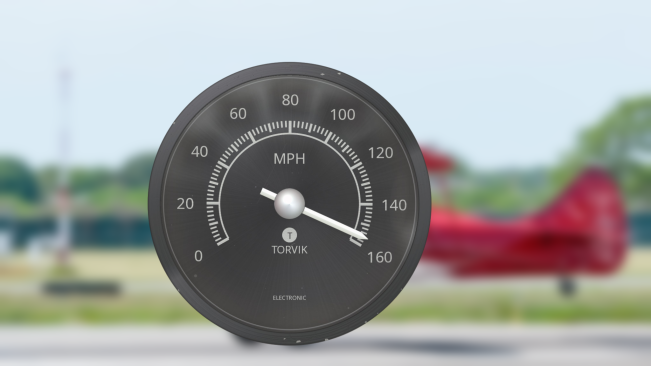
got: 156 mph
